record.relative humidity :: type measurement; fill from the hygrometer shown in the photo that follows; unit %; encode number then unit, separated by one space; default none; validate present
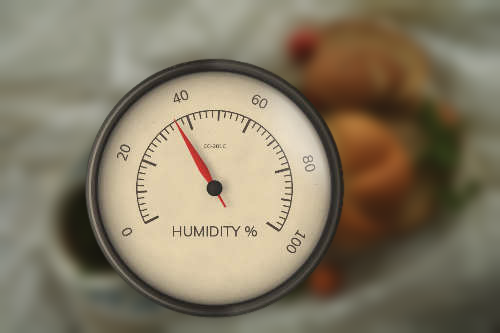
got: 36 %
